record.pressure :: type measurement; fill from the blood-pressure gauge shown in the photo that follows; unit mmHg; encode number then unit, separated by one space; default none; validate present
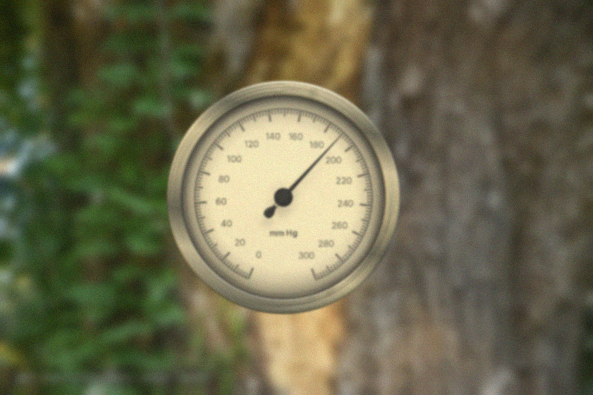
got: 190 mmHg
